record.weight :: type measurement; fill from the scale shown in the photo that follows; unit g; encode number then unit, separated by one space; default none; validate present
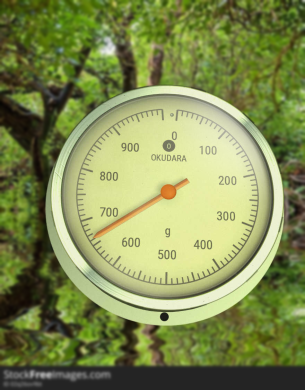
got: 660 g
